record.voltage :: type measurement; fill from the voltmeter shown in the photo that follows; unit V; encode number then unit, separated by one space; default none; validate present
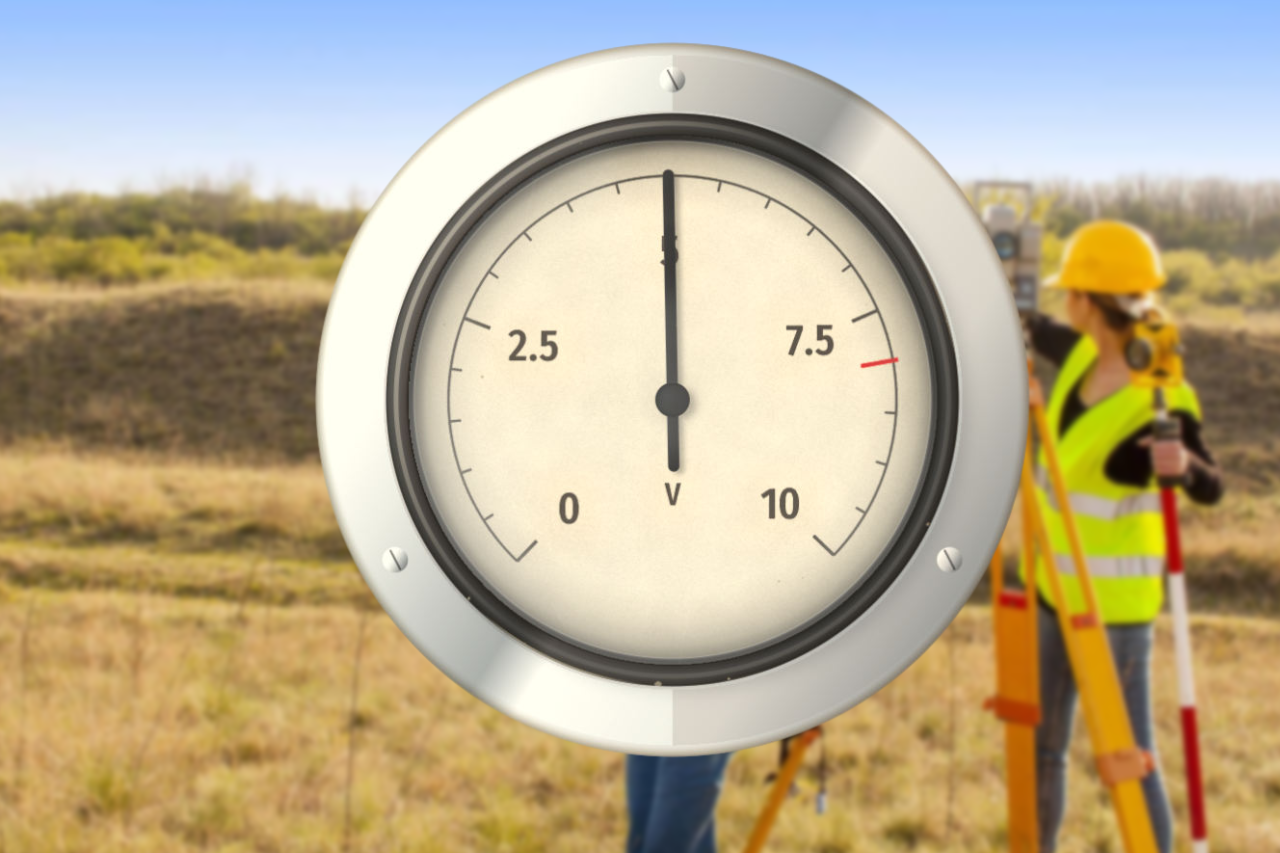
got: 5 V
